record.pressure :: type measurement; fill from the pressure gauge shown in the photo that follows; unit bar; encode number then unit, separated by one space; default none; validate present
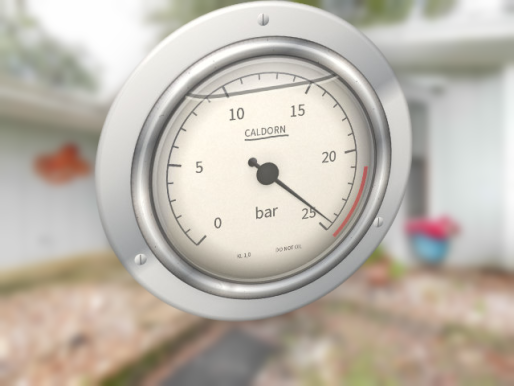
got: 24.5 bar
